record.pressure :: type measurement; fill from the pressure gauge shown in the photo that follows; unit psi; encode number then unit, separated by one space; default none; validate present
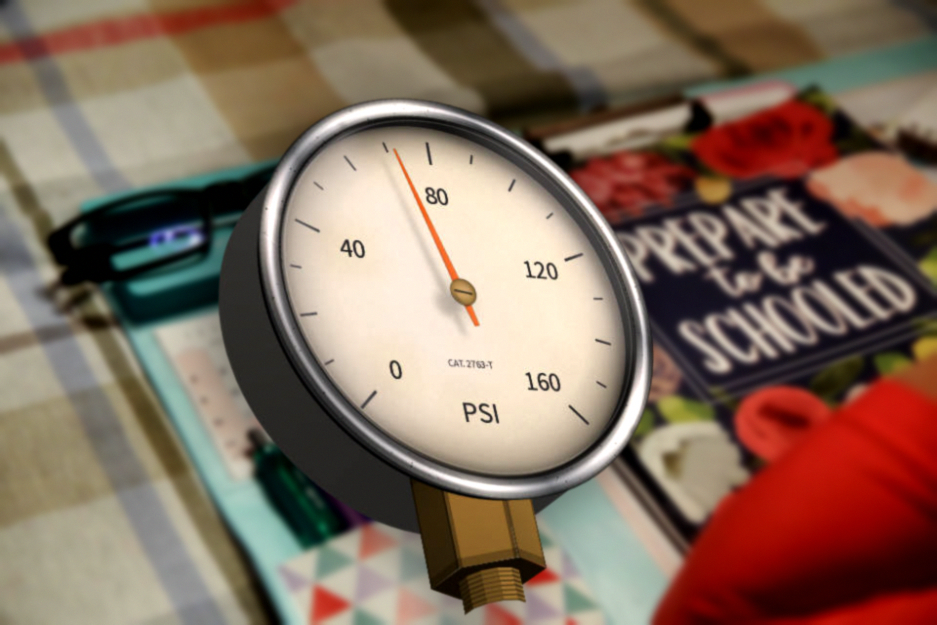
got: 70 psi
